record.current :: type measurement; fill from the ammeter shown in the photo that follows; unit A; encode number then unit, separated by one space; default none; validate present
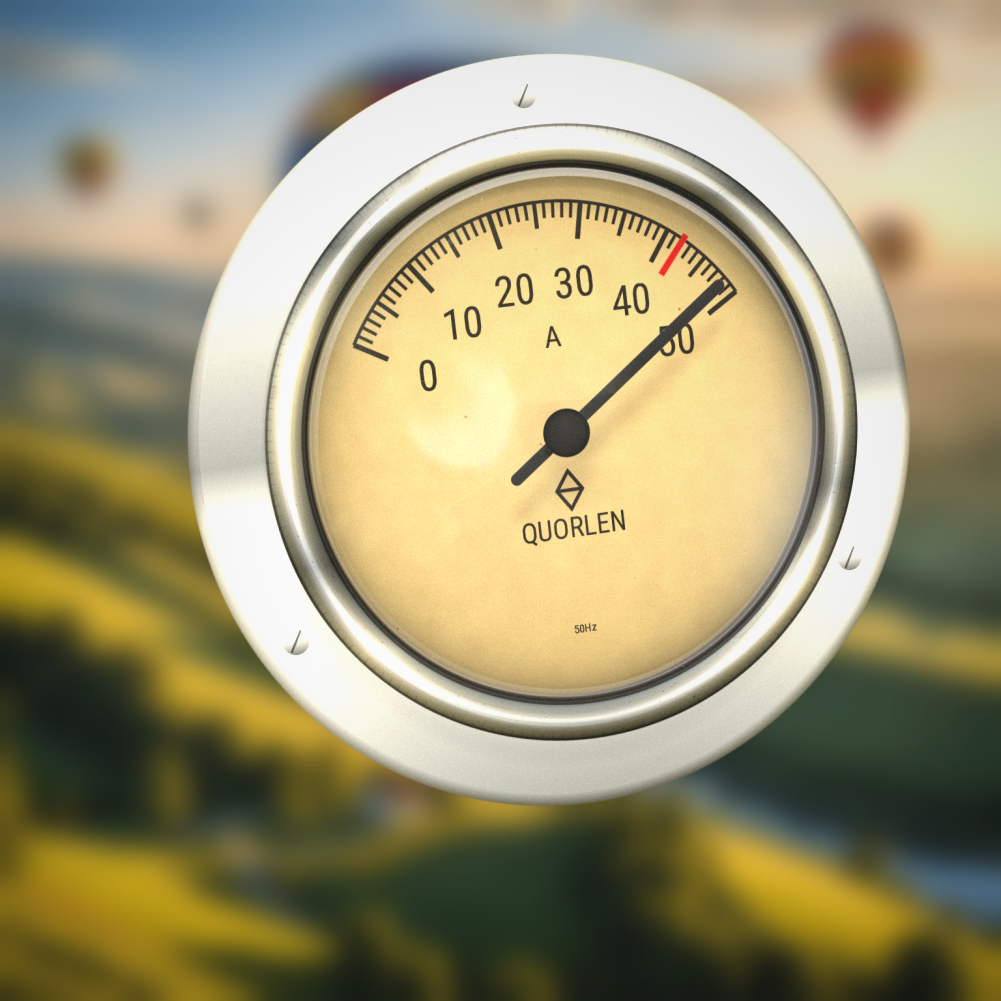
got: 48 A
